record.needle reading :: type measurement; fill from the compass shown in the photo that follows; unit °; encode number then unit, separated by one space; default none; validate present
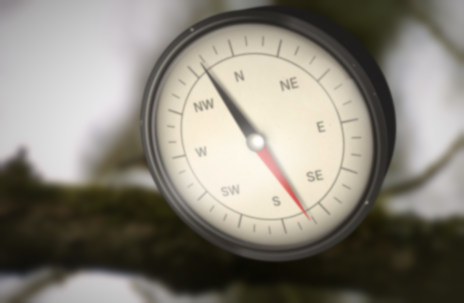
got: 160 °
